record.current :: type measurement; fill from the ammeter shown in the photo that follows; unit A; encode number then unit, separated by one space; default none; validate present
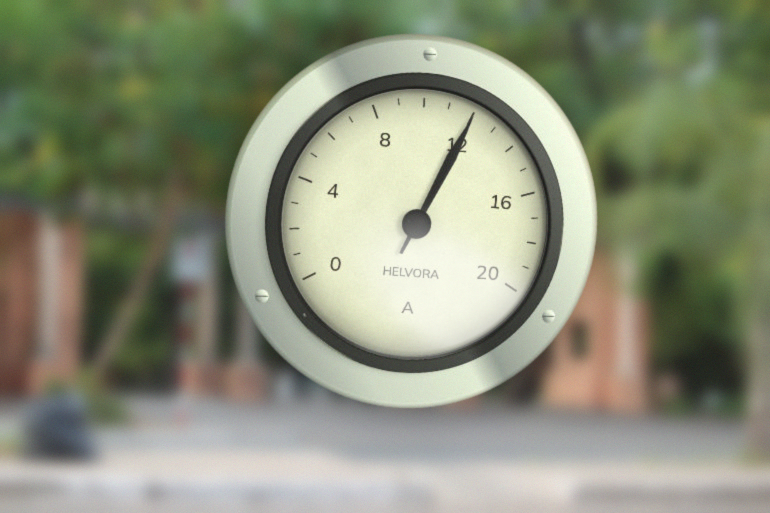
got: 12 A
